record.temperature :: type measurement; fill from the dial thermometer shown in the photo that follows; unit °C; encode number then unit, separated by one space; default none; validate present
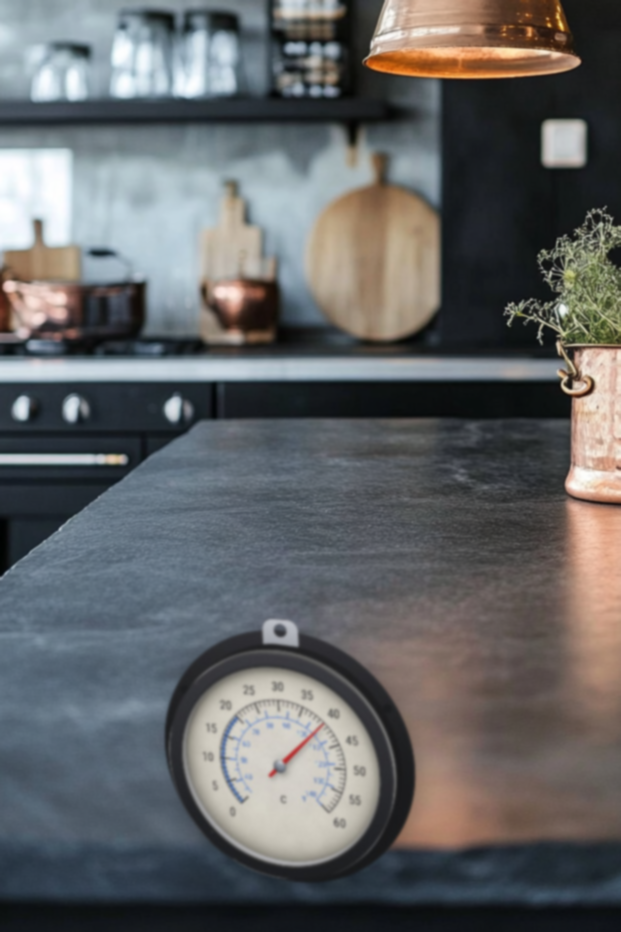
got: 40 °C
